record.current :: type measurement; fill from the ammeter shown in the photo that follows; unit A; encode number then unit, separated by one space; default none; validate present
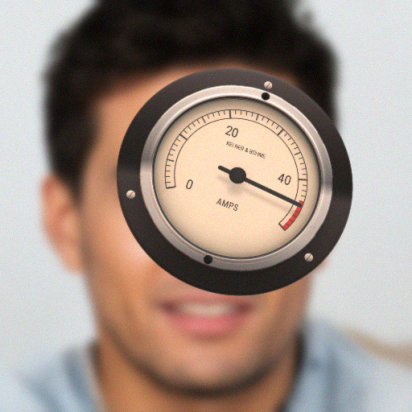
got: 45 A
